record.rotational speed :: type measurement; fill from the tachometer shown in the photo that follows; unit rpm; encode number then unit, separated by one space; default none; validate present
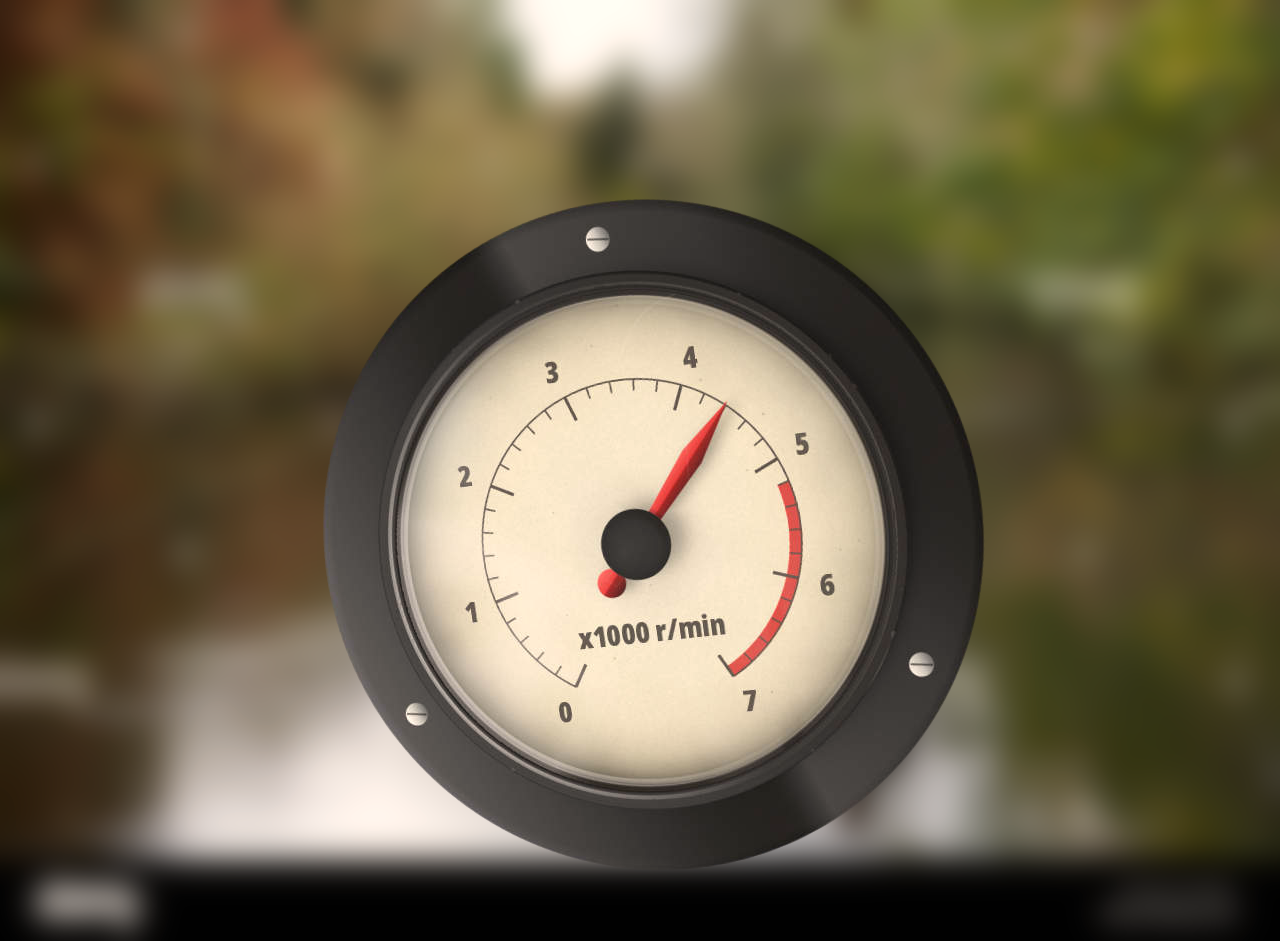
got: 4400 rpm
